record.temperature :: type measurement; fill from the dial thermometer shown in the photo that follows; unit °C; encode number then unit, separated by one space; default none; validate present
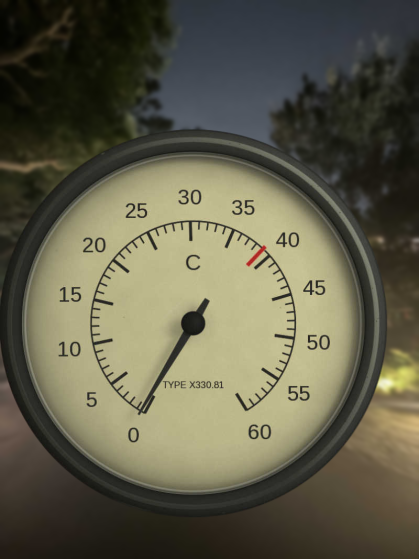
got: 0.5 °C
